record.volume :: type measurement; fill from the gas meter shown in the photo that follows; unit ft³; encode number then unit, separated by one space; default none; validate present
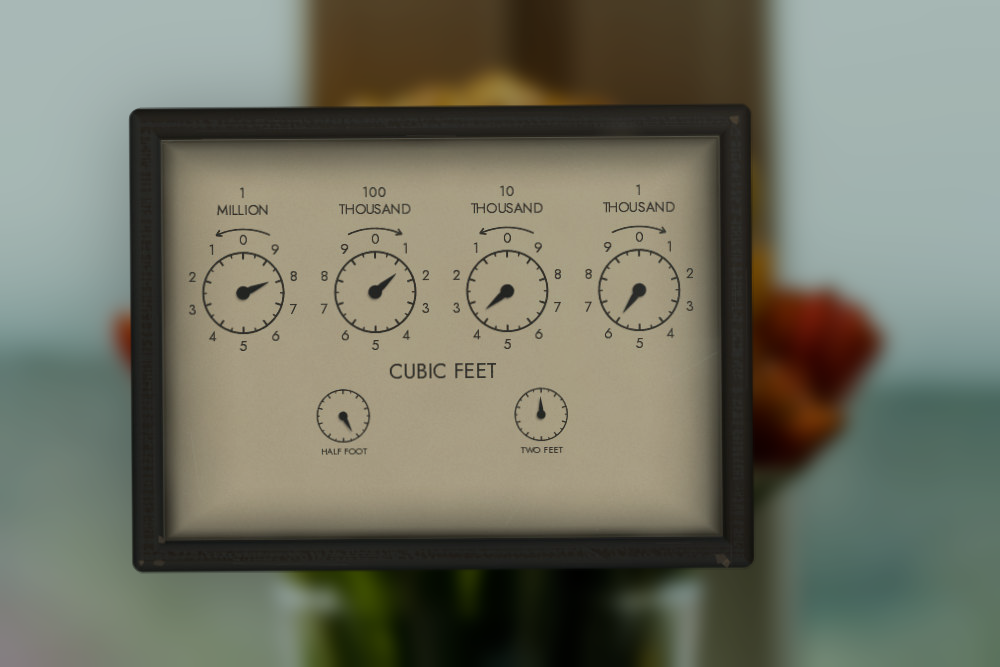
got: 813600 ft³
